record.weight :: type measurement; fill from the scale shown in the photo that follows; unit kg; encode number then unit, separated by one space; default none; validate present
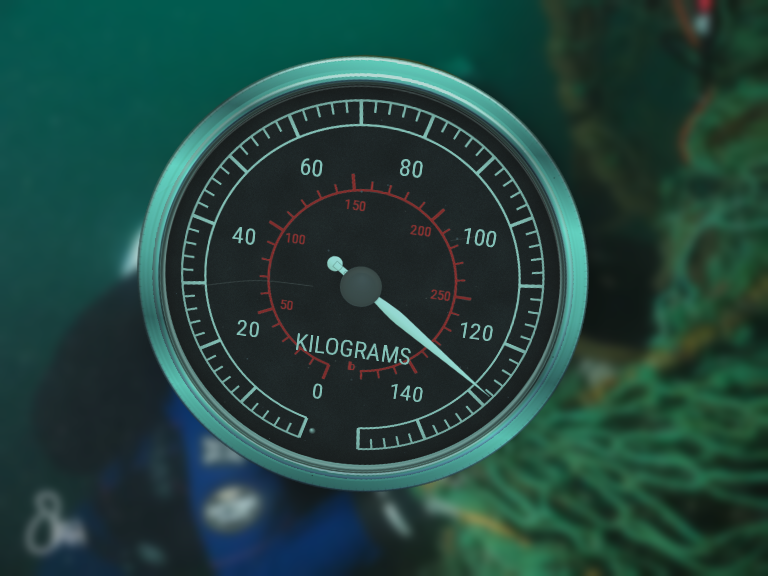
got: 128 kg
